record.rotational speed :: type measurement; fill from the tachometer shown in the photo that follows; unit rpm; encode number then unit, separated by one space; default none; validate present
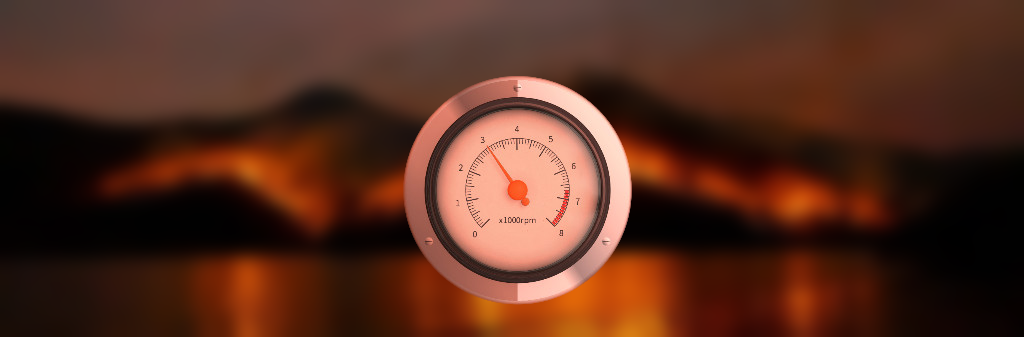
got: 3000 rpm
